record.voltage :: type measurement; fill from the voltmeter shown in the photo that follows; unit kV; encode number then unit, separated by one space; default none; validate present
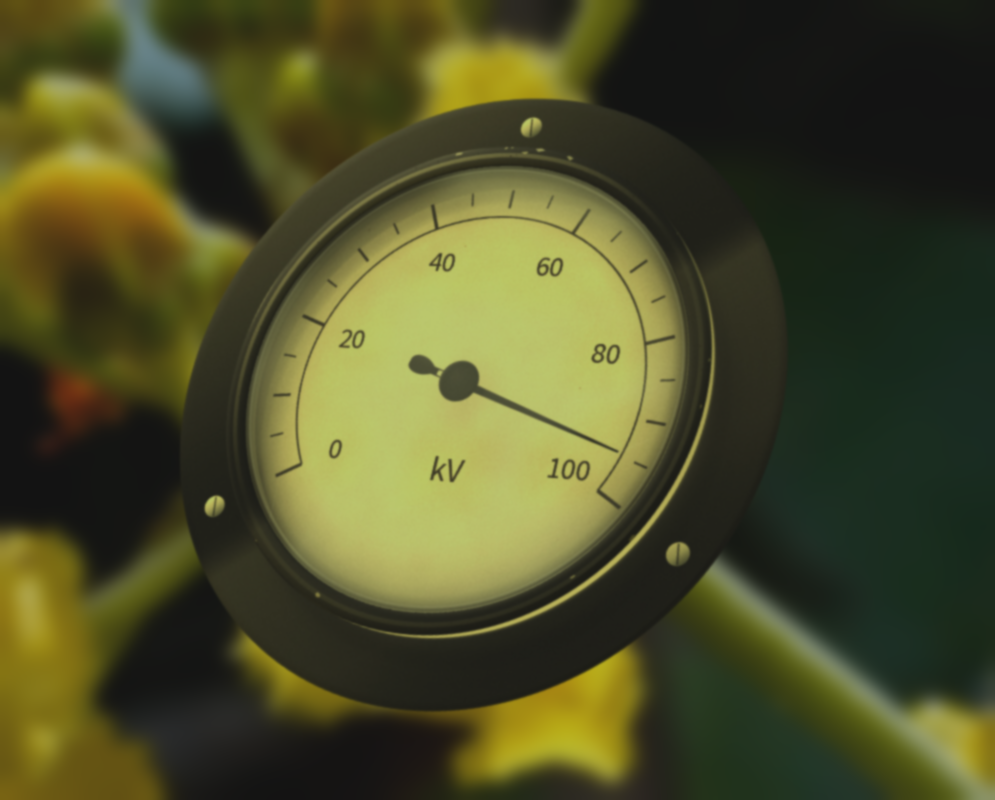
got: 95 kV
